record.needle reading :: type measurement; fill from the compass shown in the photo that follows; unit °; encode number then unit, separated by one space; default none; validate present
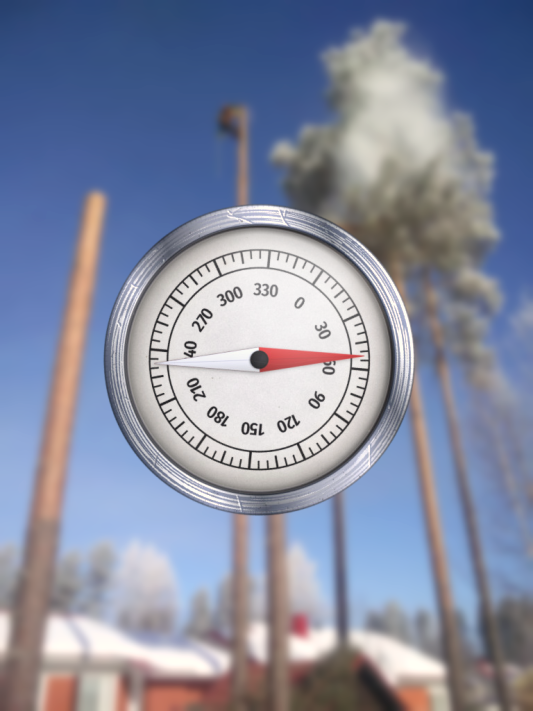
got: 52.5 °
